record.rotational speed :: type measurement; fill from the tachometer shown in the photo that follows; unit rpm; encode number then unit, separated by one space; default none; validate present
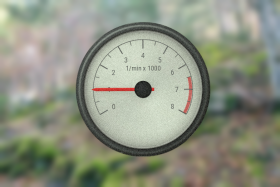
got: 1000 rpm
